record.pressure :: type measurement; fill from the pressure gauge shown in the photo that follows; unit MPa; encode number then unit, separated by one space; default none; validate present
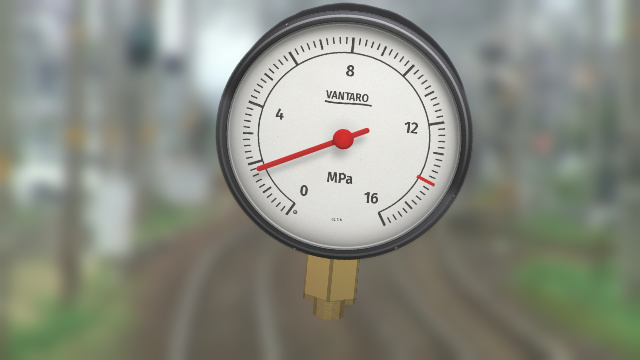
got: 1.8 MPa
